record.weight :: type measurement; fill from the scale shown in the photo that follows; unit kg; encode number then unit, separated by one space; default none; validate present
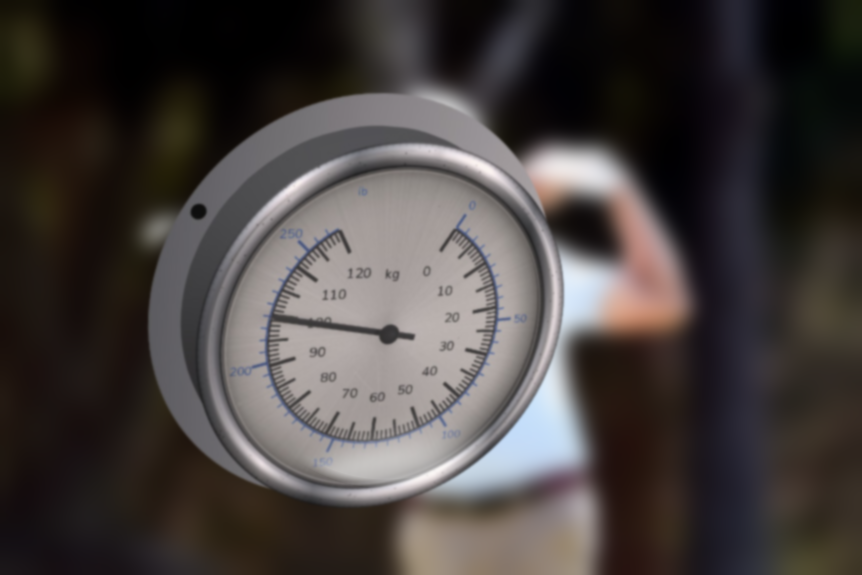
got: 100 kg
